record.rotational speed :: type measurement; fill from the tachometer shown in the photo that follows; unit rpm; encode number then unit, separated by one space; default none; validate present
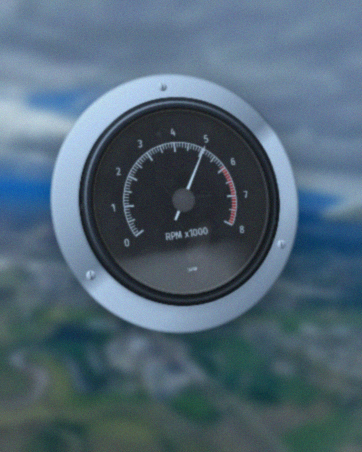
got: 5000 rpm
